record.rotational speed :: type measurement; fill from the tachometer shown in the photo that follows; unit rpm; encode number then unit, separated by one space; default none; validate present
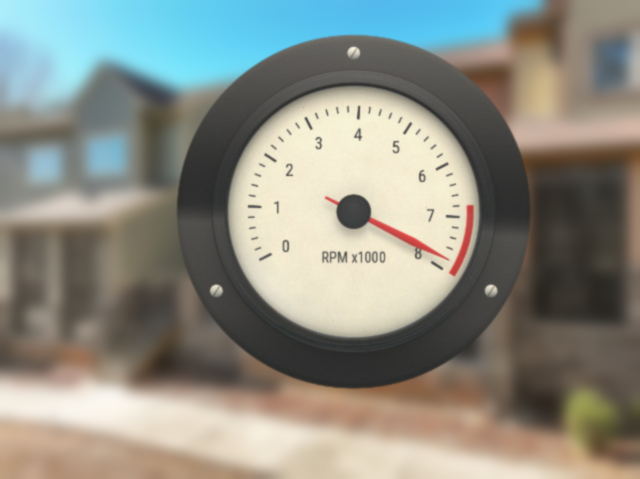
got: 7800 rpm
